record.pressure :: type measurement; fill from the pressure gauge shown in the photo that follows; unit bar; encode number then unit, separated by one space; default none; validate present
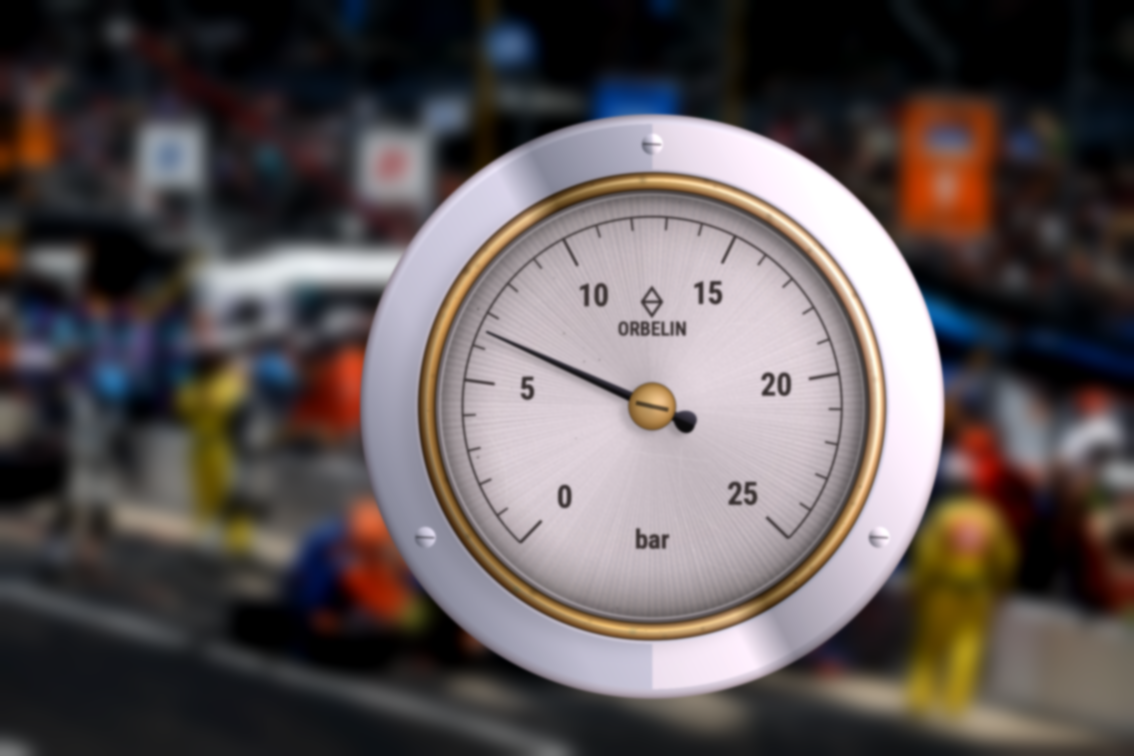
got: 6.5 bar
